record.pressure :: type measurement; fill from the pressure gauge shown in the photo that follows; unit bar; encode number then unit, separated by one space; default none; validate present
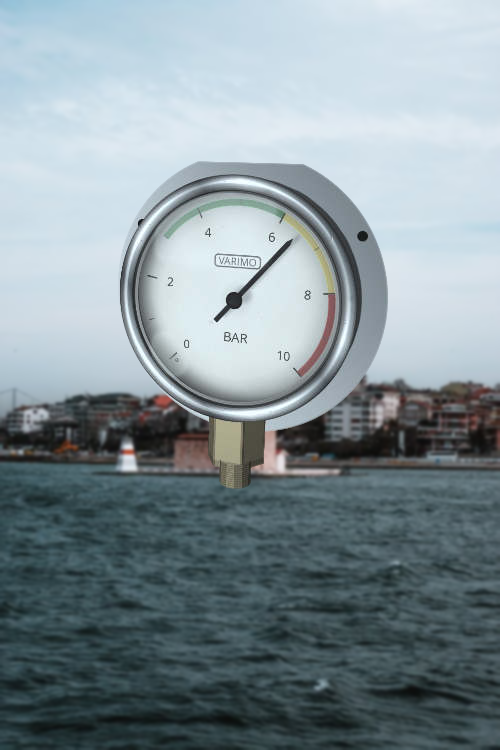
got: 6.5 bar
